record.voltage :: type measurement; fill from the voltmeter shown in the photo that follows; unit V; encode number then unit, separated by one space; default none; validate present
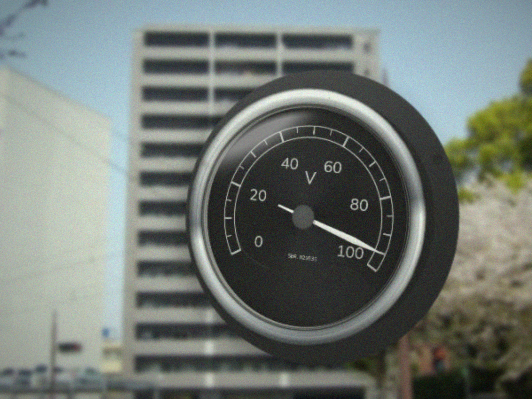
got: 95 V
